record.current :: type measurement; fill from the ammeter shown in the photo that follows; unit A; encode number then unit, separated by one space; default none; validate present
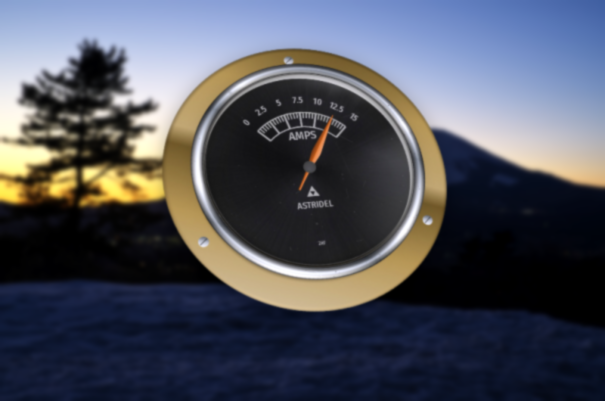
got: 12.5 A
